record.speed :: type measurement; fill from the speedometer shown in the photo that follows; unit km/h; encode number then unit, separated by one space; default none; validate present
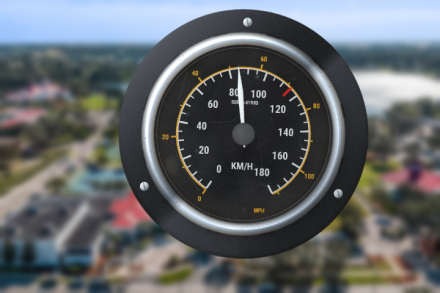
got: 85 km/h
